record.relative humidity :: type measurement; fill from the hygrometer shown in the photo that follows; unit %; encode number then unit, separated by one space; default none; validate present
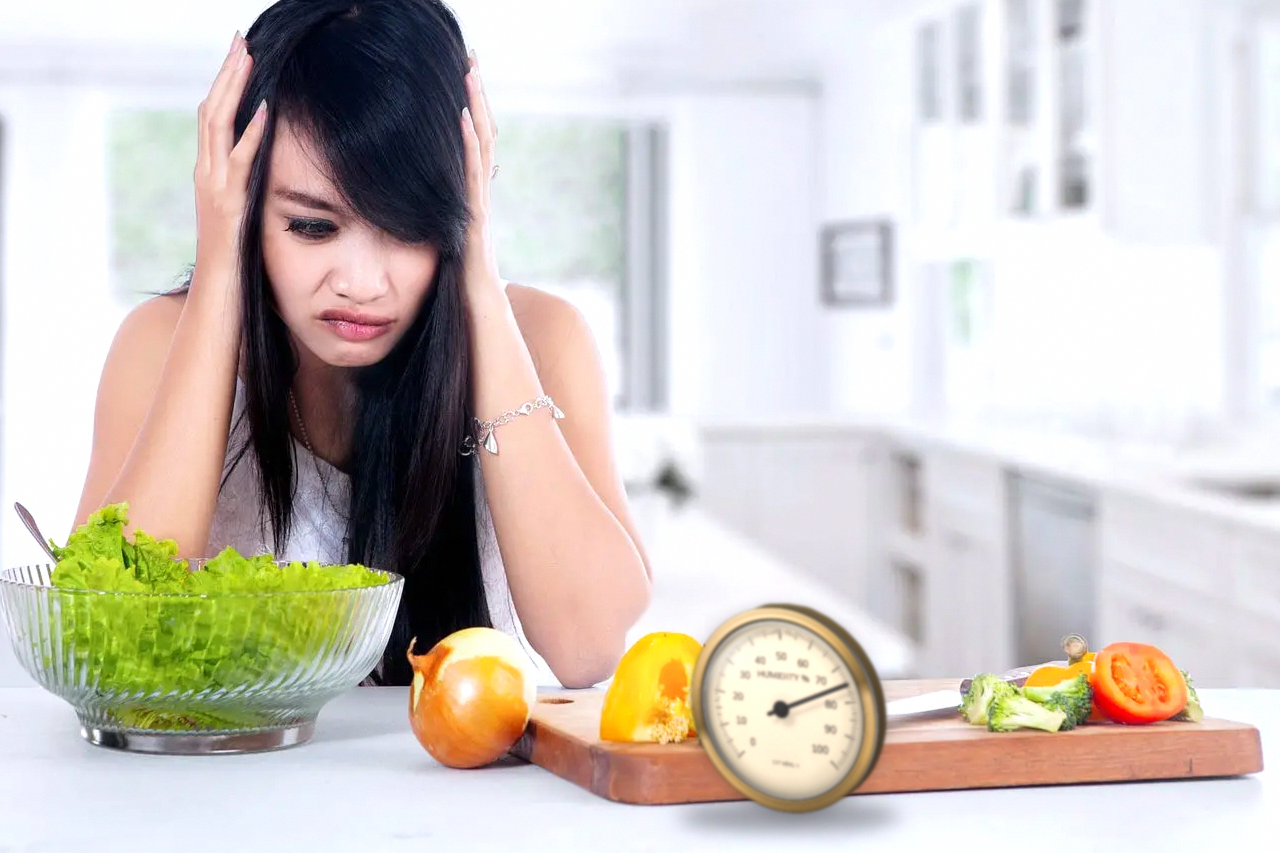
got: 75 %
